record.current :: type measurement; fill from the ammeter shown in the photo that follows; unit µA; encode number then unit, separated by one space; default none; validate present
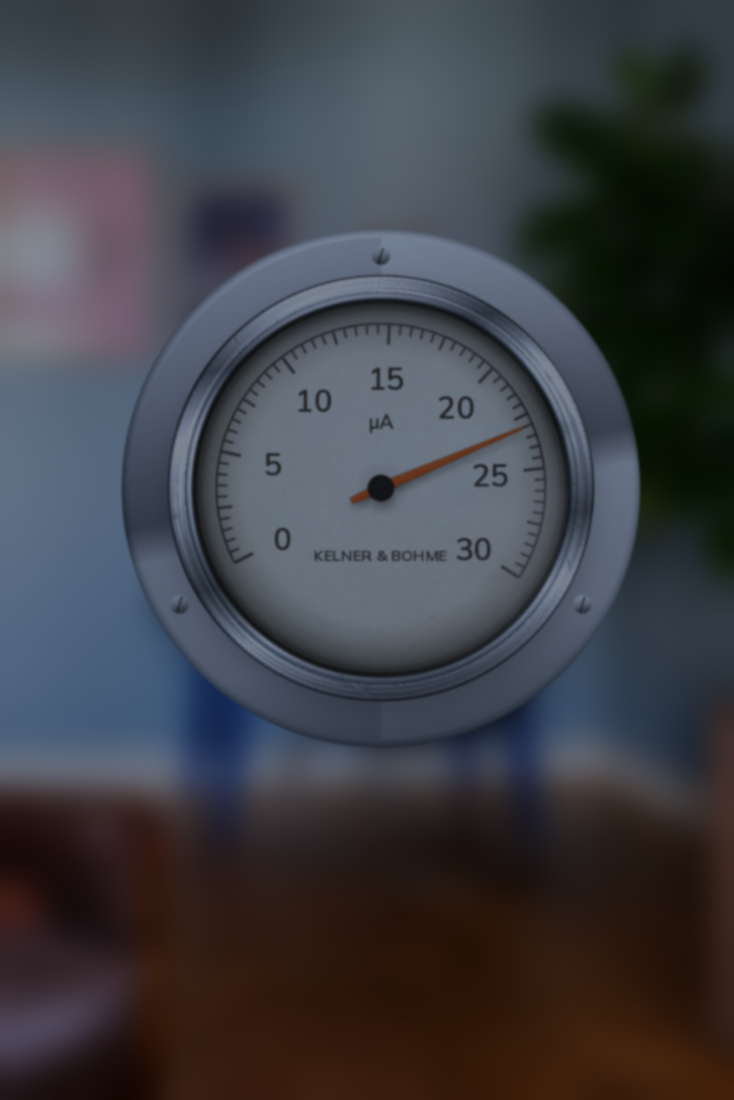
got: 23 µA
